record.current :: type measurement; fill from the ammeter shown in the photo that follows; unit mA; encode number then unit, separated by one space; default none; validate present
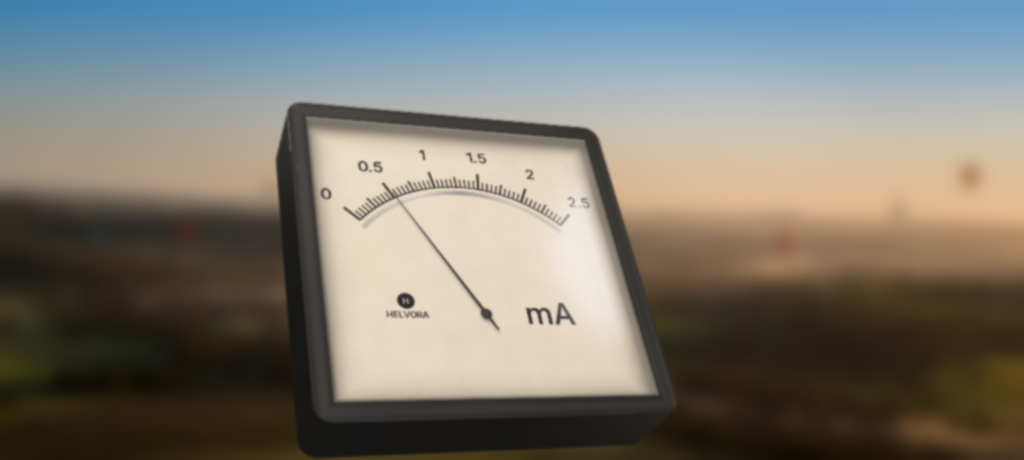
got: 0.5 mA
